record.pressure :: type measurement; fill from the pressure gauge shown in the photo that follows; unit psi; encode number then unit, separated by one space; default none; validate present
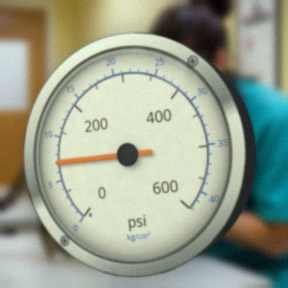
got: 100 psi
